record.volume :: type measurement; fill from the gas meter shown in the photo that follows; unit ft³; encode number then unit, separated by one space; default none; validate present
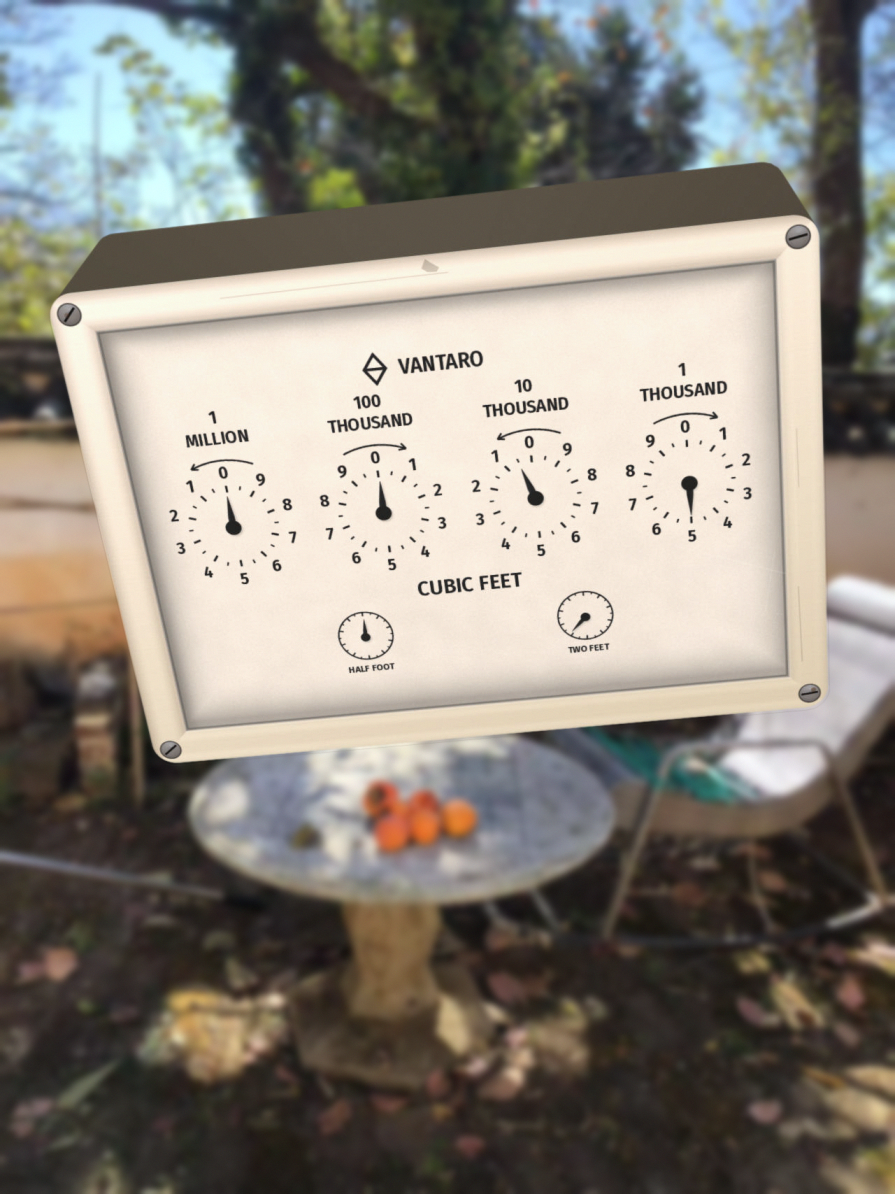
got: 500 ft³
